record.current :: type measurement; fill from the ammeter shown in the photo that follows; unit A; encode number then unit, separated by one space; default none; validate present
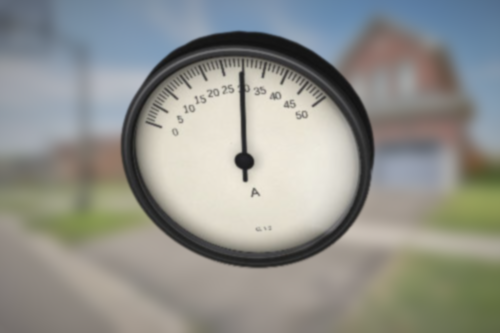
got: 30 A
